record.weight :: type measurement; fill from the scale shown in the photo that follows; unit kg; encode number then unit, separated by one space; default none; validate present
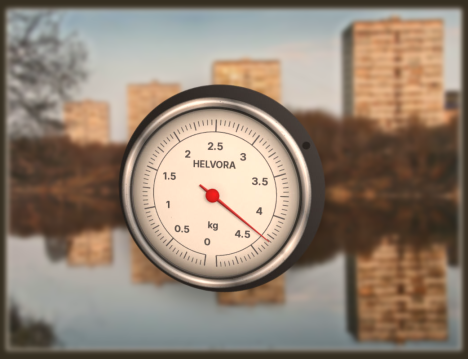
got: 4.3 kg
